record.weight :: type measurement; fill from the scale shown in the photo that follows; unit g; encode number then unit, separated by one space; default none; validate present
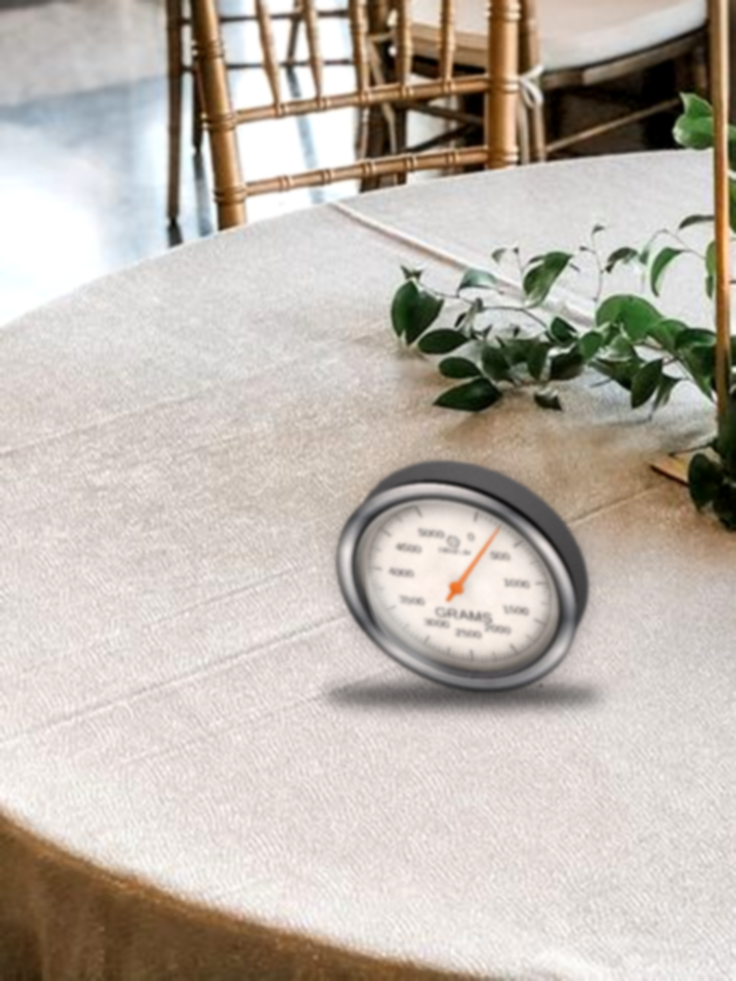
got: 250 g
